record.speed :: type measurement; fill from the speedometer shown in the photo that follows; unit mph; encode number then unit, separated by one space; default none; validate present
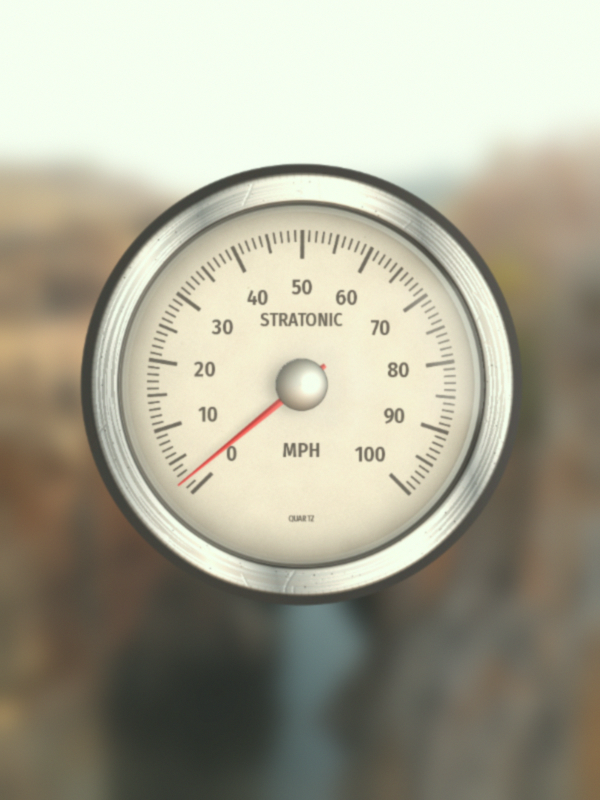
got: 2 mph
